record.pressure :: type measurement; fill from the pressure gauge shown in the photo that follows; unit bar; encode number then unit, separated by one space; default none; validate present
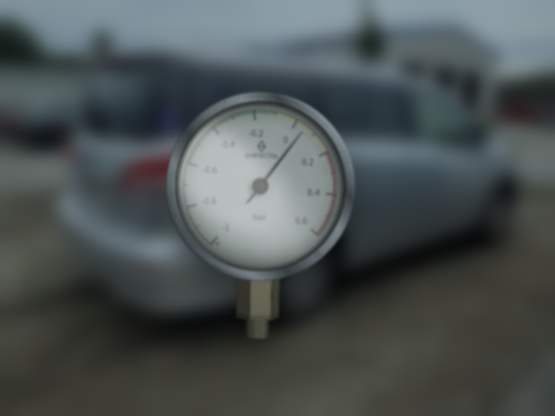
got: 0.05 bar
